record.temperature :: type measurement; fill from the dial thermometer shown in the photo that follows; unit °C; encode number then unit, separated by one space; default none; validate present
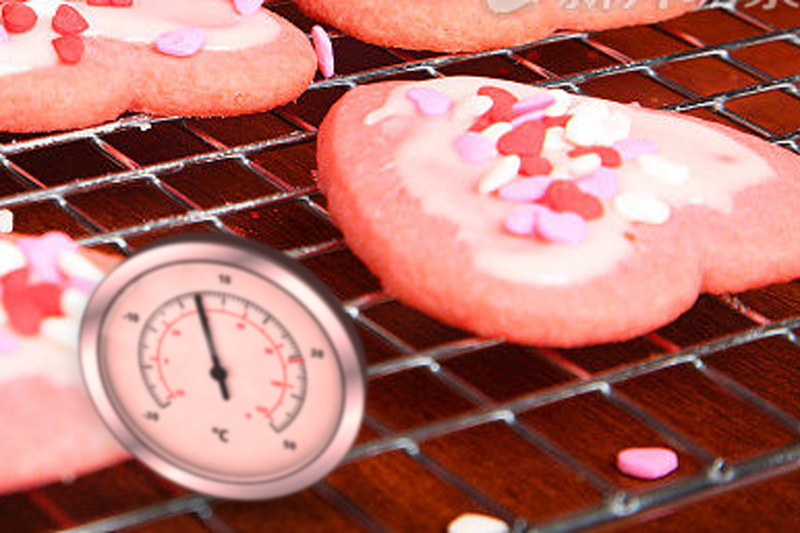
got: 5 °C
